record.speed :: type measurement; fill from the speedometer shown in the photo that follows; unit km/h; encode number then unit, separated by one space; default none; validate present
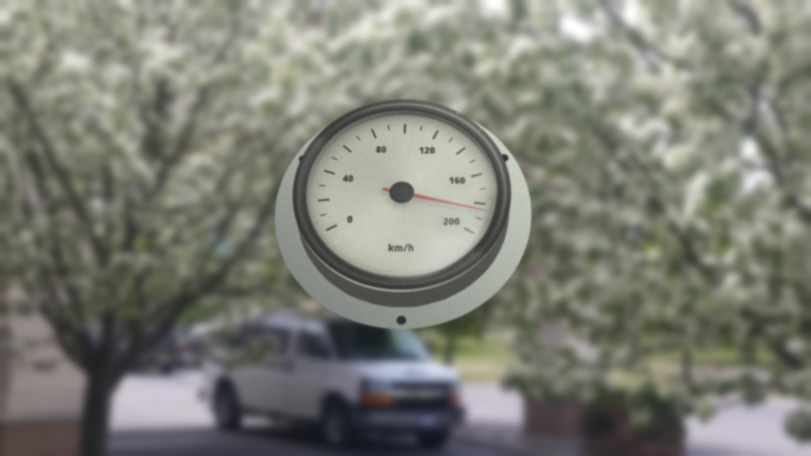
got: 185 km/h
